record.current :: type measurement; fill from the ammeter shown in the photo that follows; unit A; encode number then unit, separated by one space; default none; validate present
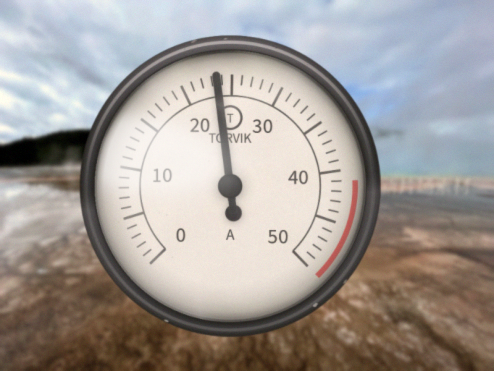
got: 23.5 A
